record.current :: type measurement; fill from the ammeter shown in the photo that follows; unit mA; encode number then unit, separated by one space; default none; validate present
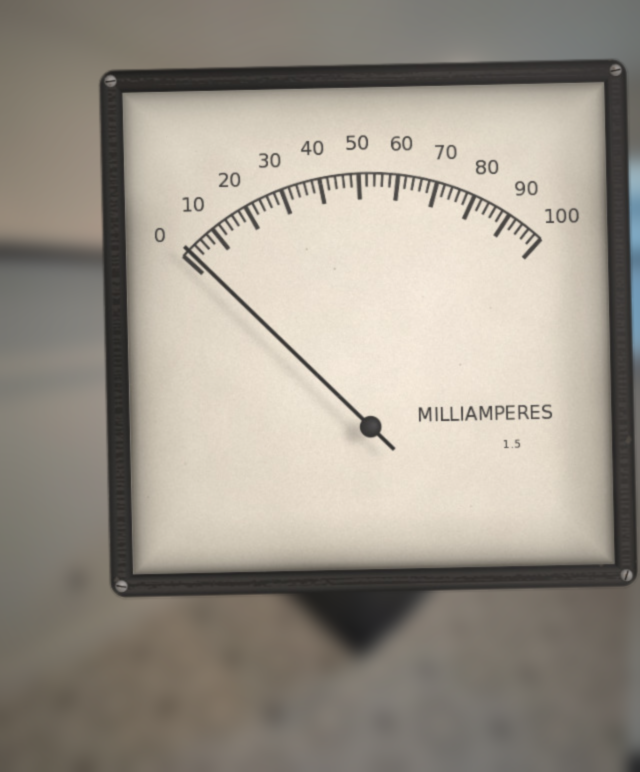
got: 2 mA
